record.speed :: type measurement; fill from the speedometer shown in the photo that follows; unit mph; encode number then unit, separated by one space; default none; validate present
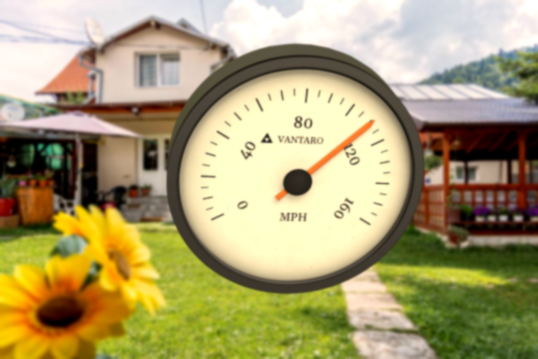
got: 110 mph
